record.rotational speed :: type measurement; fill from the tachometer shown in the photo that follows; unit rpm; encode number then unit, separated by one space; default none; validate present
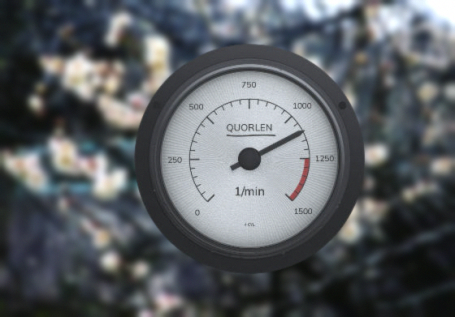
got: 1100 rpm
